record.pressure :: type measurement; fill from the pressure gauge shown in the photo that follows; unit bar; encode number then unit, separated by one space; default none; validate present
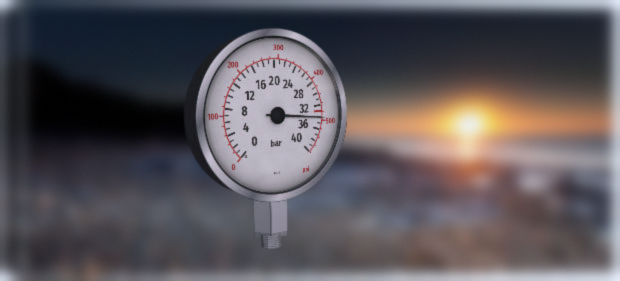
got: 34 bar
